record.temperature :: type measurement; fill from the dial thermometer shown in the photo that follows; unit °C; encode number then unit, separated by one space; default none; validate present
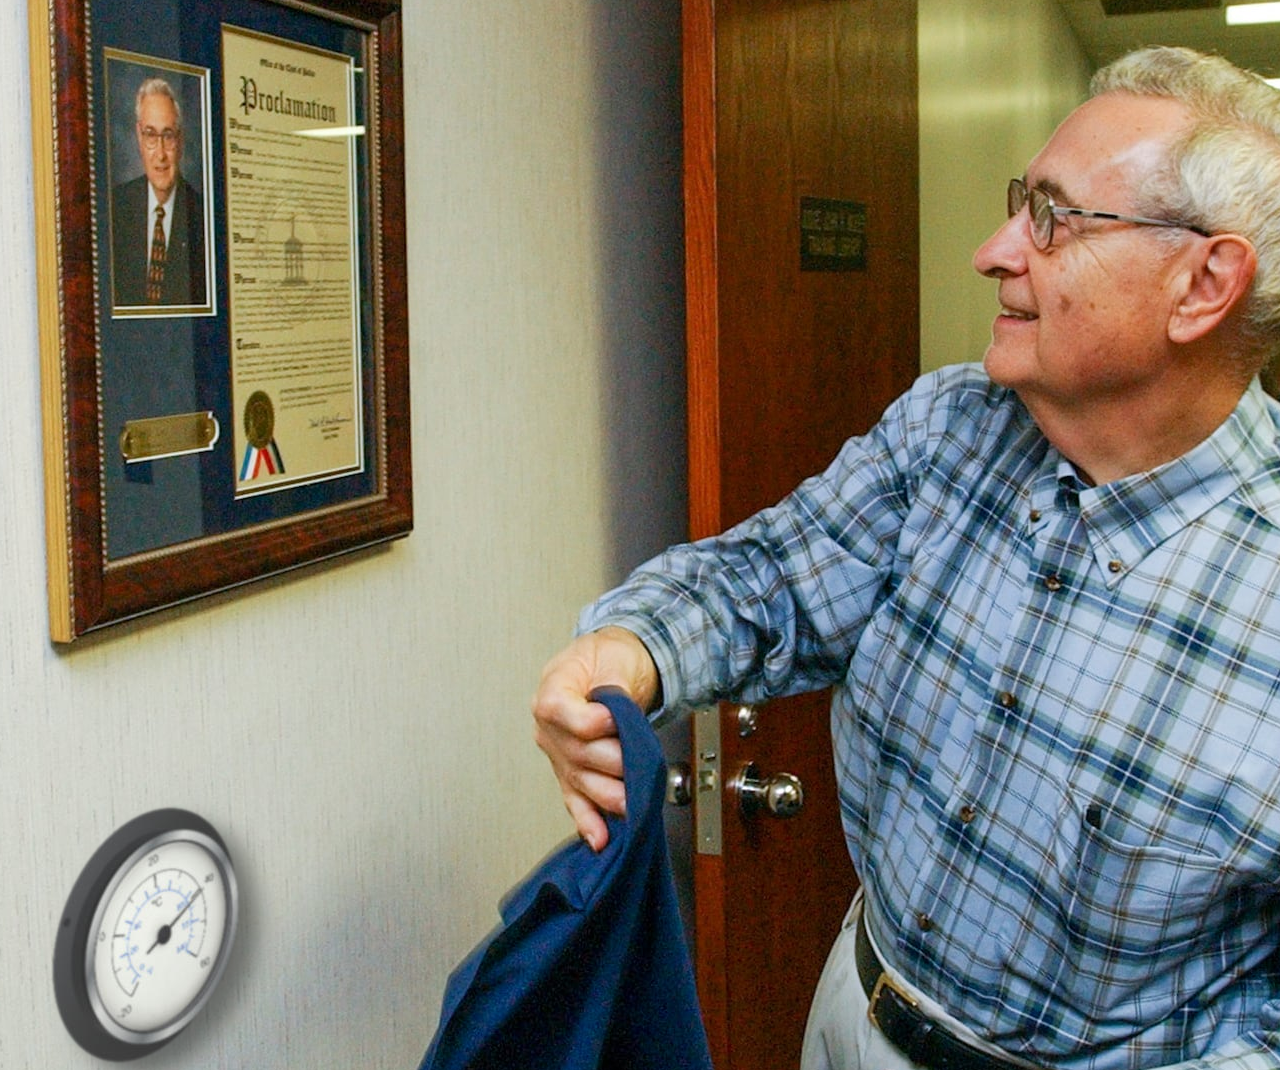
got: 40 °C
